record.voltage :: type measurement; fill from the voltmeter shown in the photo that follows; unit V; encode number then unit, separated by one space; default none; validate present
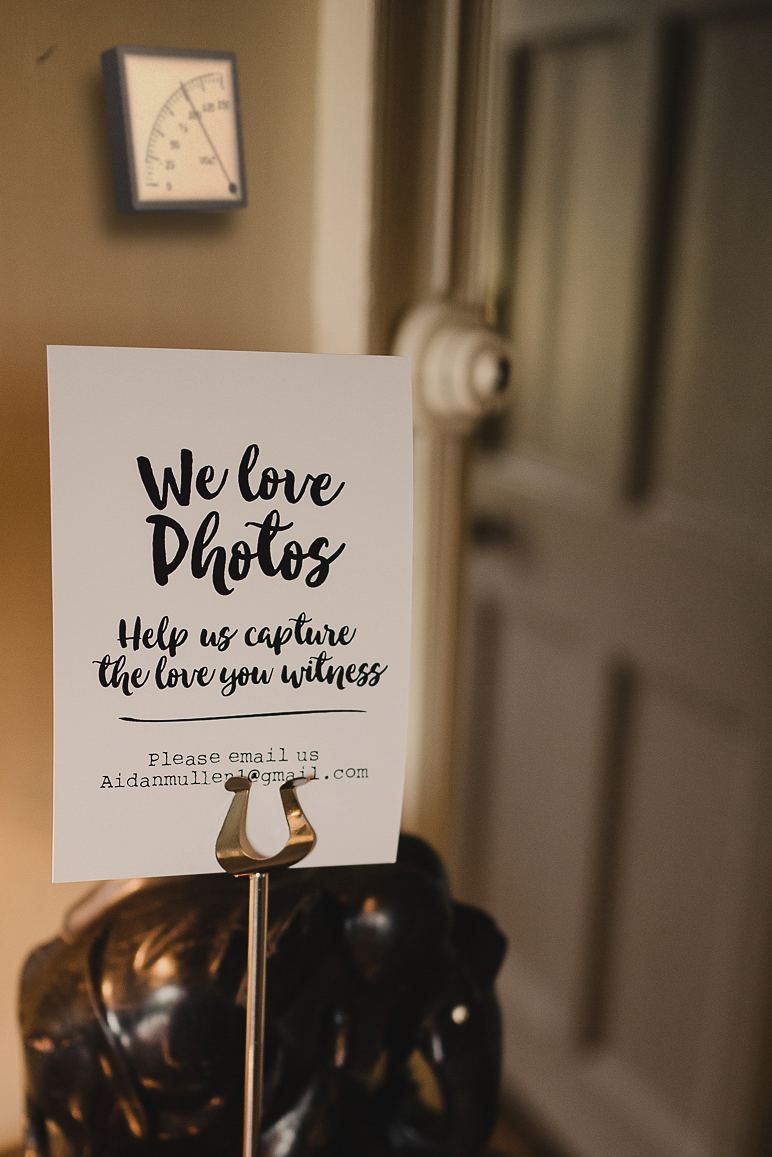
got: 100 V
